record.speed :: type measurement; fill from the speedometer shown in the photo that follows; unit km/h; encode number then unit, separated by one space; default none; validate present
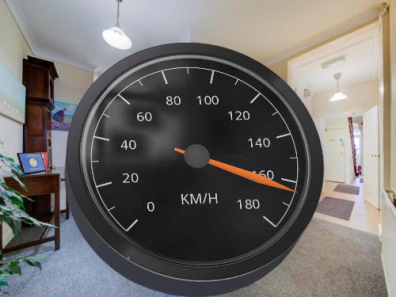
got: 165 km/h
